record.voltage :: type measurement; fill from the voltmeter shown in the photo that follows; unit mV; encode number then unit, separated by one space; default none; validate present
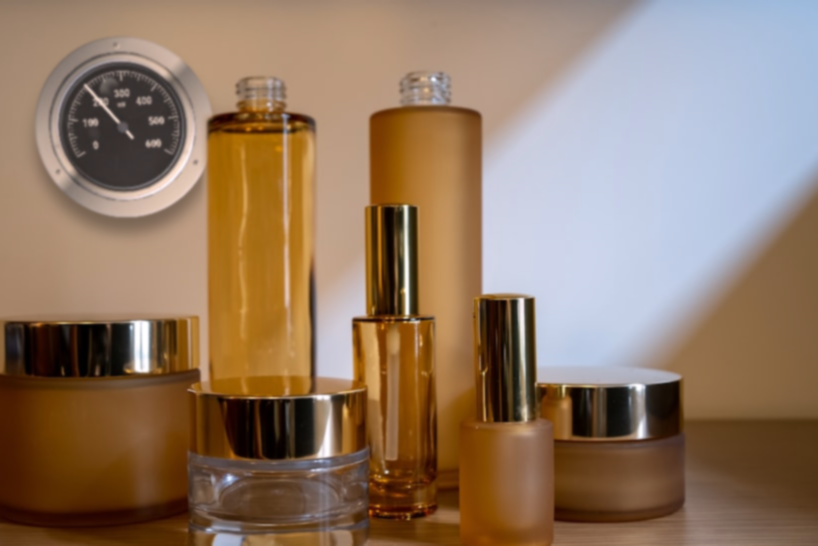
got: 200 mV
